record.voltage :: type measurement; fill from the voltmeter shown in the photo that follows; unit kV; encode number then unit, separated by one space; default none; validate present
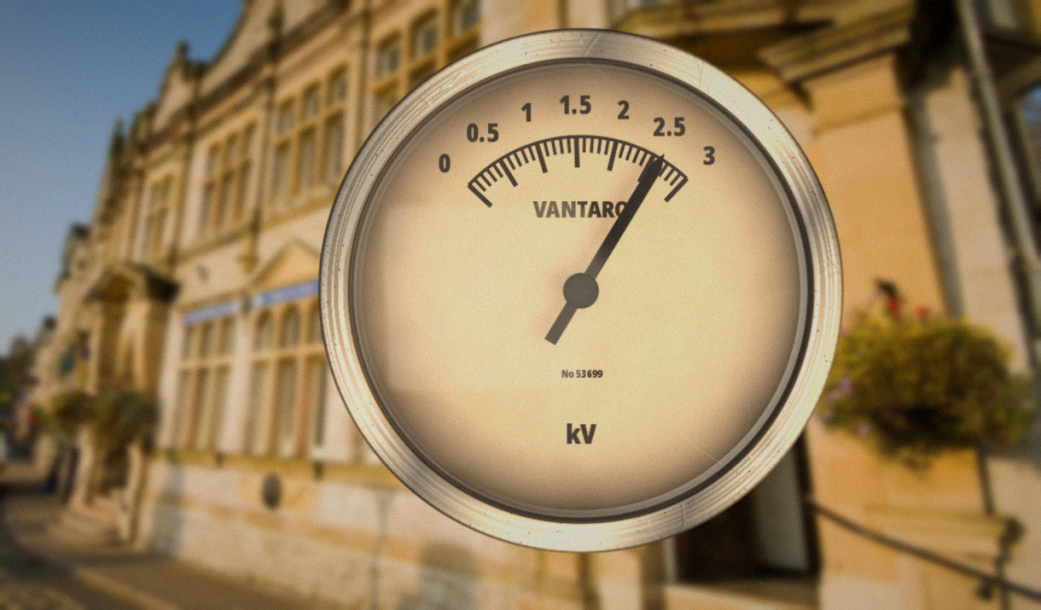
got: 2.6 kV
